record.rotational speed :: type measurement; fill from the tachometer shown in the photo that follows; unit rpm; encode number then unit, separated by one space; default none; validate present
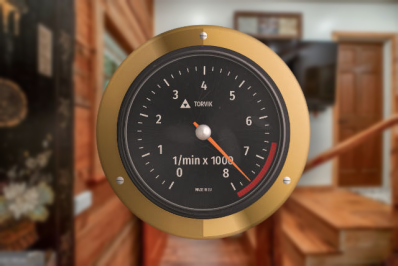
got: 7600 rpm
